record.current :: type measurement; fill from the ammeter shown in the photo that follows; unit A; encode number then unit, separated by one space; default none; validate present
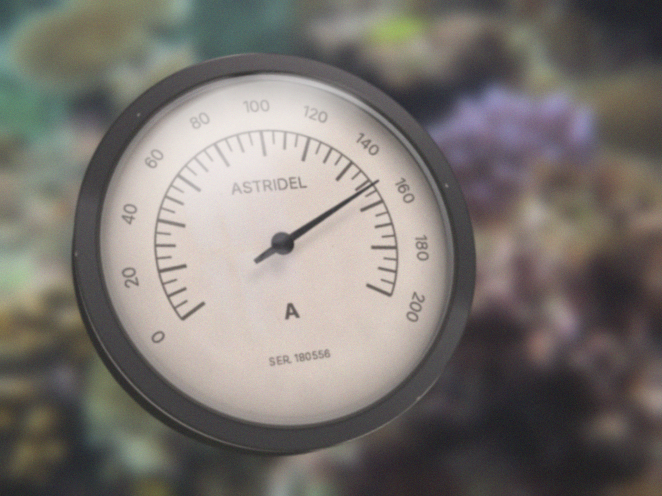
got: 152.5 A
